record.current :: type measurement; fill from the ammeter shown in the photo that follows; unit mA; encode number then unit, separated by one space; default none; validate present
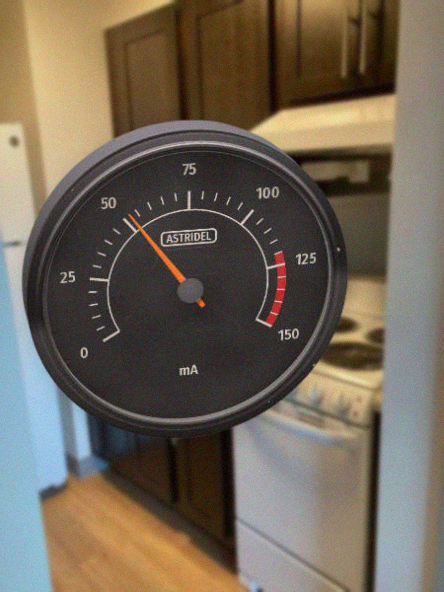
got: 52.5 mA
